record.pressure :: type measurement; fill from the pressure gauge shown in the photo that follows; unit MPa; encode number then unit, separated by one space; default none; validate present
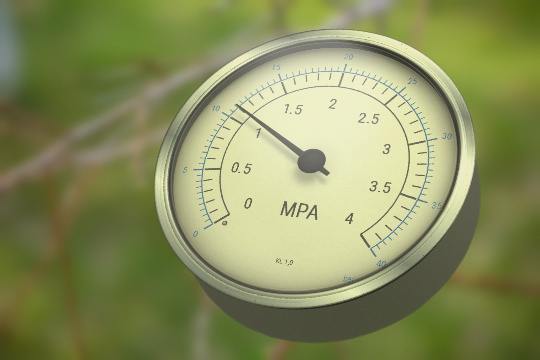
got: 1.1 MPa
